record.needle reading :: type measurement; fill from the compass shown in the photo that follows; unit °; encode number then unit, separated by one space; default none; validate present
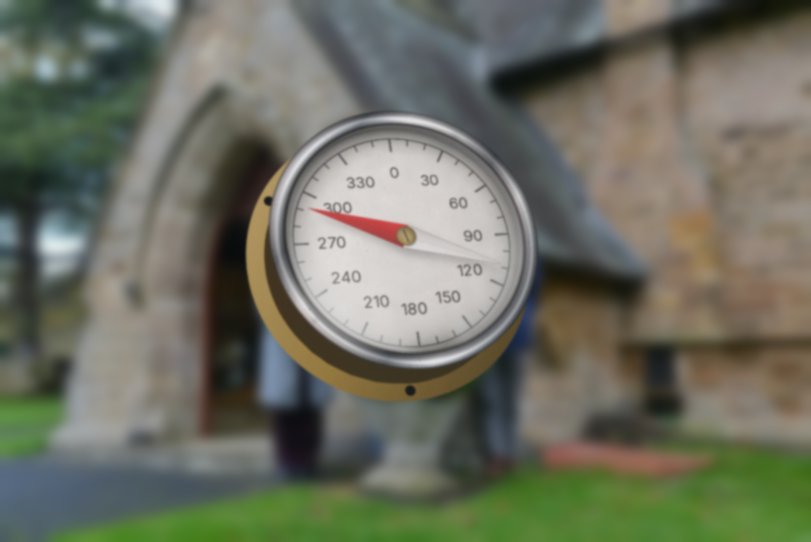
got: 290 °
